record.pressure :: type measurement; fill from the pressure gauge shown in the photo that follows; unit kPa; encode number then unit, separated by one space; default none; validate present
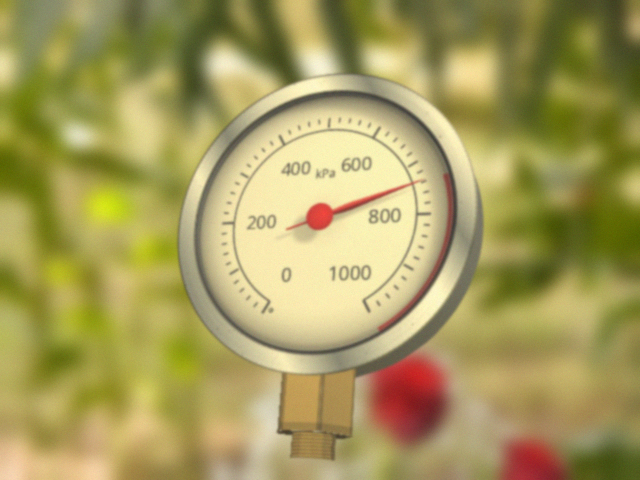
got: 740 kPa
